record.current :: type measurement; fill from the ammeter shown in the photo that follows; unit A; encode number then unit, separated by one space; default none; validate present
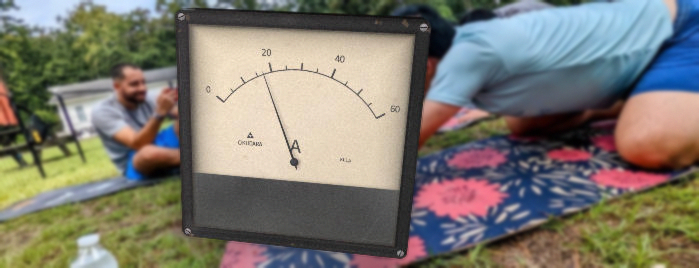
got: 17.5 A
